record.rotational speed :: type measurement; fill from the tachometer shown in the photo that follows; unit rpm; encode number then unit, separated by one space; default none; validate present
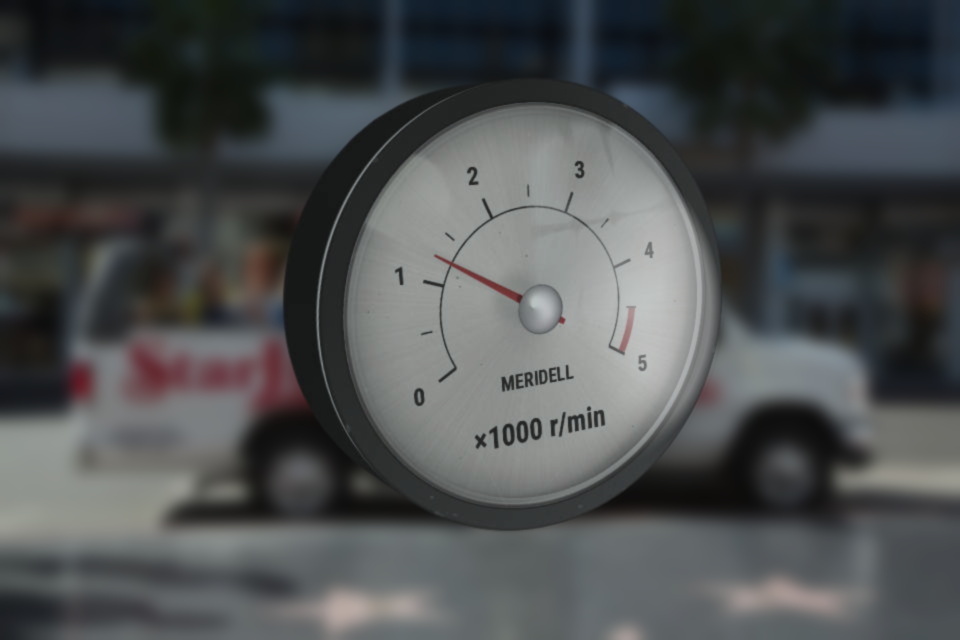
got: 1250 rpm
